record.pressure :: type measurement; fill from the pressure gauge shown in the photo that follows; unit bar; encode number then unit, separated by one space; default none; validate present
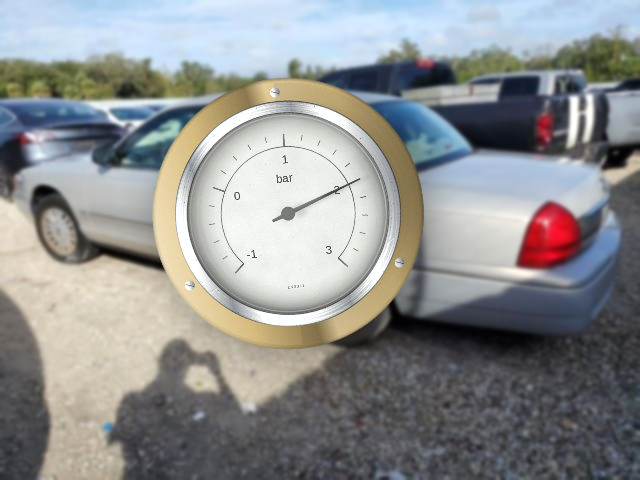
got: 2 bar
